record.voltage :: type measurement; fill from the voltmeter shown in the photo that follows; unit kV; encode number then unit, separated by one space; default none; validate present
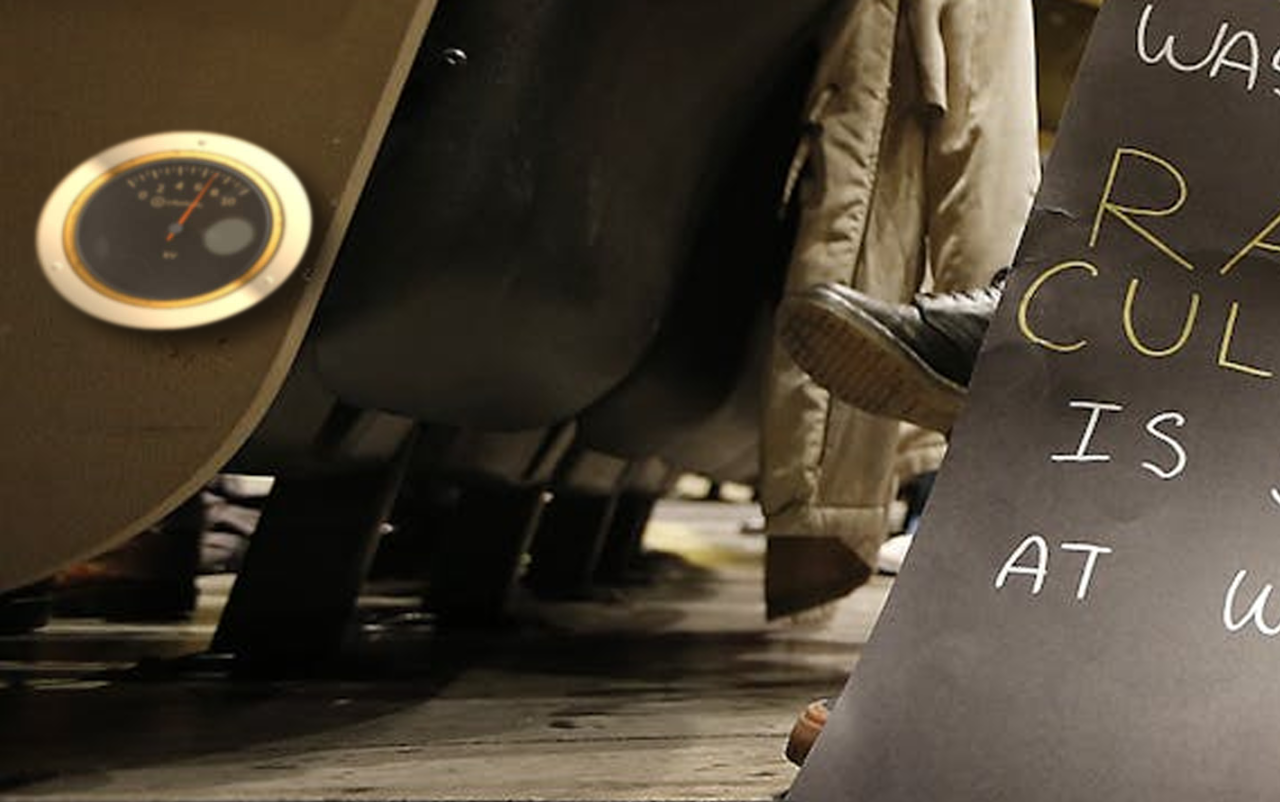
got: 7 kV
